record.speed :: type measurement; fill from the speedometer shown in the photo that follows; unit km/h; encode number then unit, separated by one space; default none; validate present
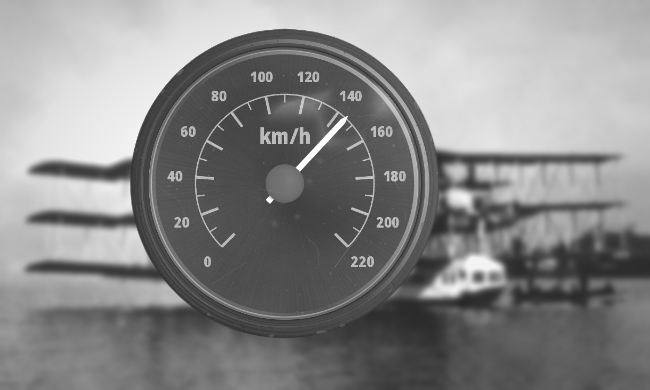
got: 145 km/h
